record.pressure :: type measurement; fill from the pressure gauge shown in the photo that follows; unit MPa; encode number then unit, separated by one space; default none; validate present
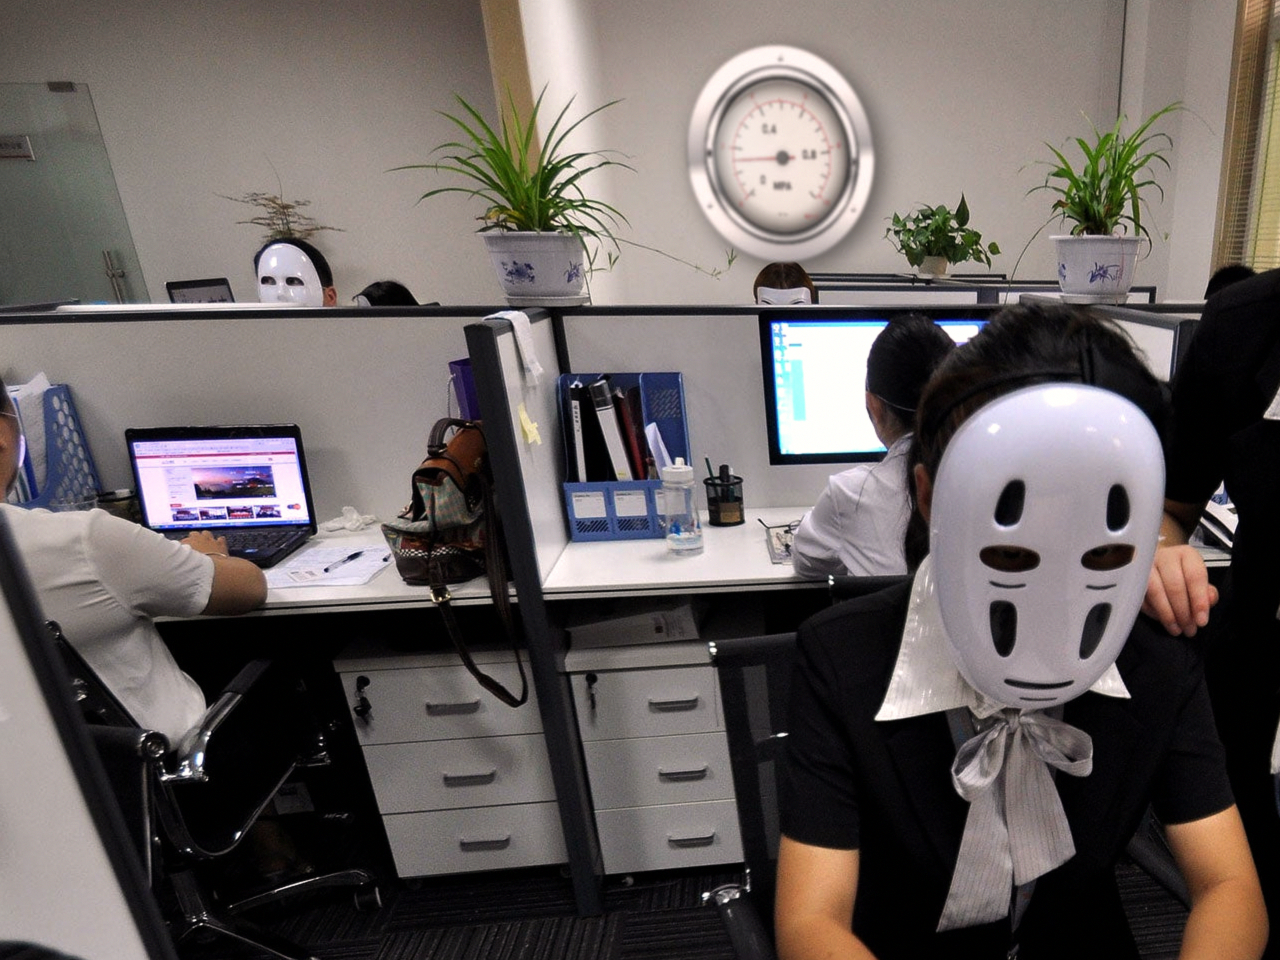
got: 0.15 MPa
